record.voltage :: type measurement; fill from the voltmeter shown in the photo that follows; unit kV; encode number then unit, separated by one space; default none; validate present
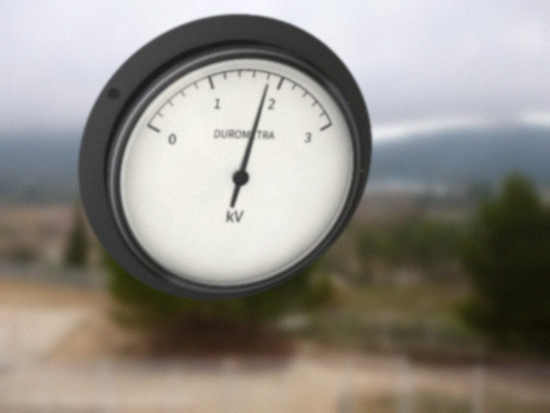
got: 1.8 kV
